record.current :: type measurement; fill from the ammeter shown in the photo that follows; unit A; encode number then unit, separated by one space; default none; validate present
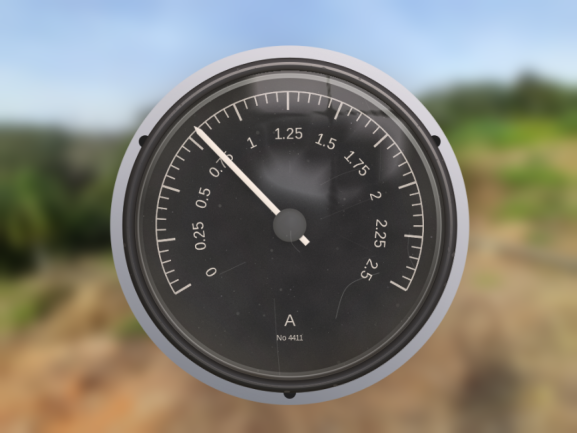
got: 0.8 A
